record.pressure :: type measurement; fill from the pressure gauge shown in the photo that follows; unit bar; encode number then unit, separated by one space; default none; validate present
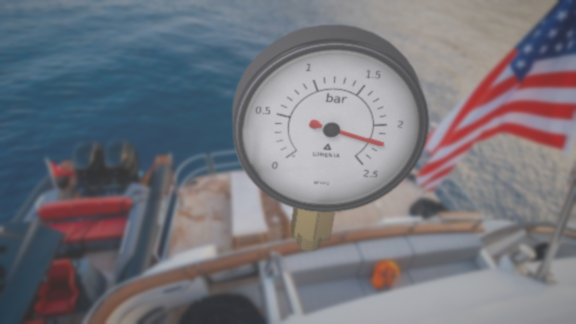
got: 2.2 bar
